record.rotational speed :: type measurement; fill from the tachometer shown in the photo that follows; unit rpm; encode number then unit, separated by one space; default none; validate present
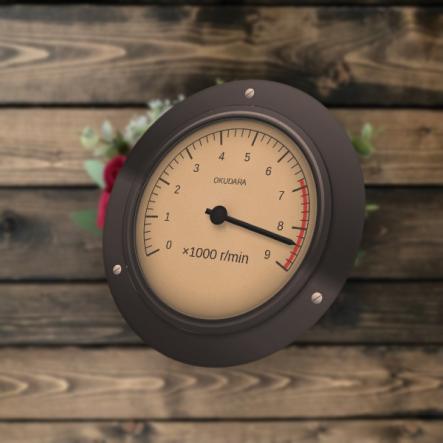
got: 8400 rpm
